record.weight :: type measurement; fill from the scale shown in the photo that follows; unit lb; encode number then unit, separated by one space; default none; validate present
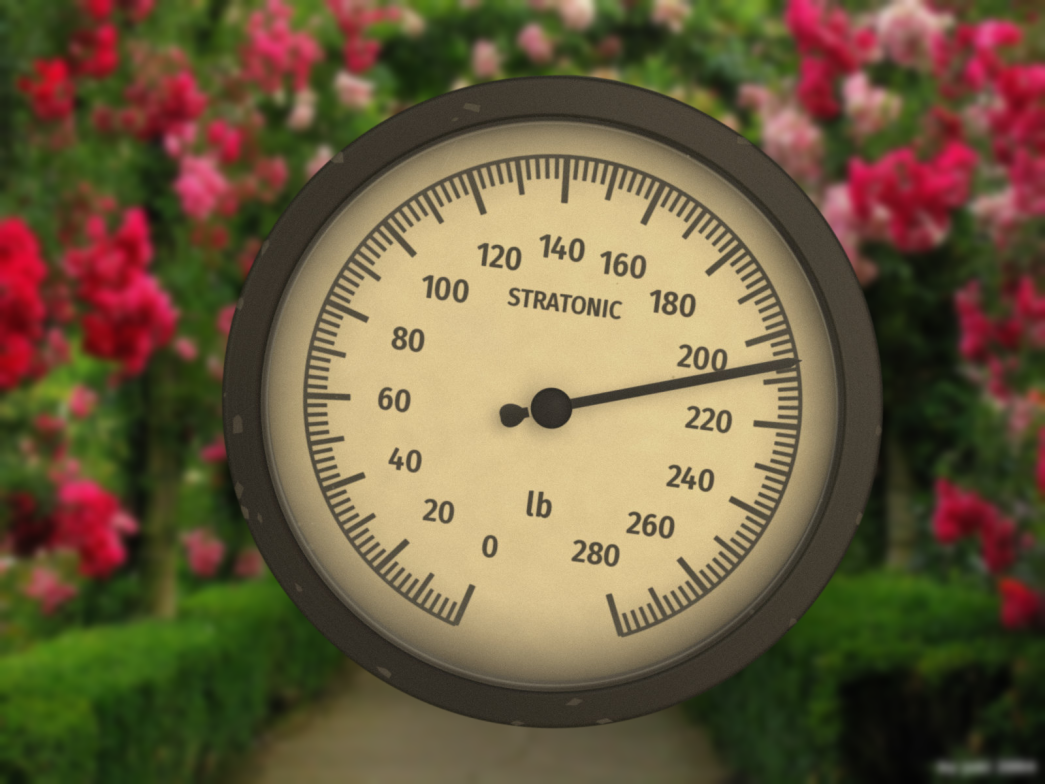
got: 206 lb
